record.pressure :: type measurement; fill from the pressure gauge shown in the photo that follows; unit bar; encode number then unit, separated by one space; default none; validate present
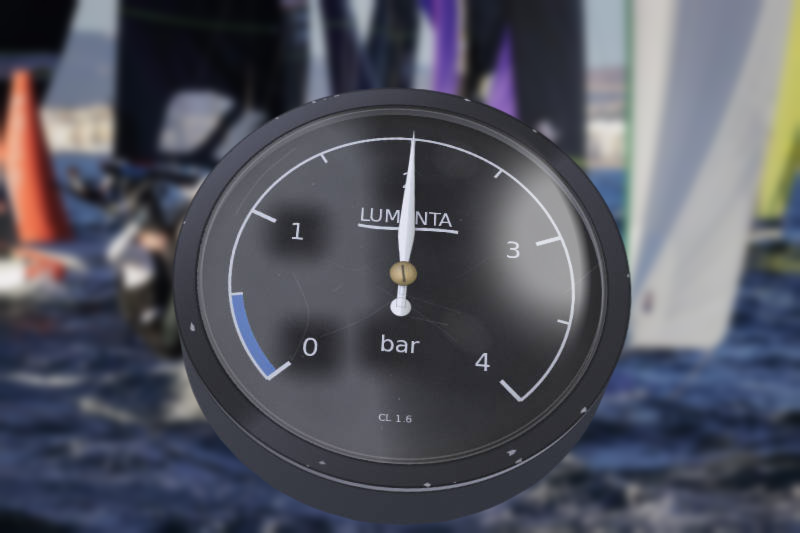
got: 2 bar
